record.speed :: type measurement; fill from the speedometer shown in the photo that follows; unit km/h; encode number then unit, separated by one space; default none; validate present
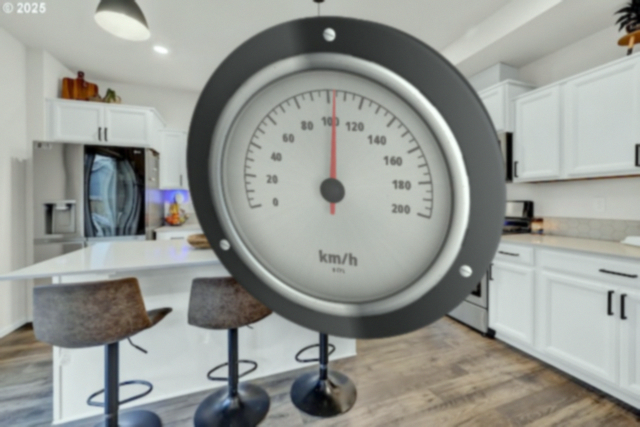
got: 105 km/h
